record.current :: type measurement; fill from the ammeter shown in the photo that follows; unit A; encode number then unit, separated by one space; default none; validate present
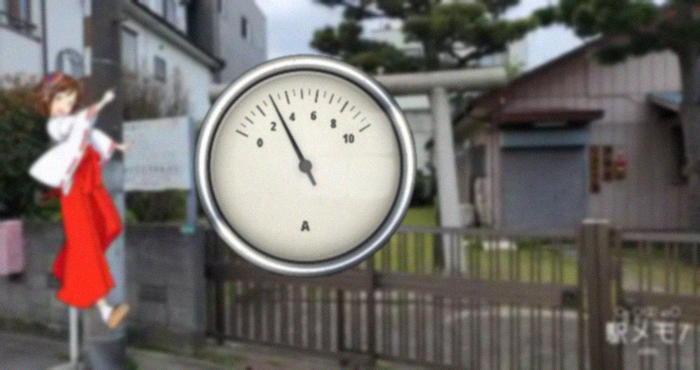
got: 3 A
